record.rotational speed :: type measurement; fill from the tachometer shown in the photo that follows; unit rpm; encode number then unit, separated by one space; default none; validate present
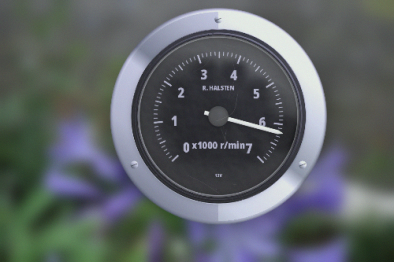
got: 6200 rpm
